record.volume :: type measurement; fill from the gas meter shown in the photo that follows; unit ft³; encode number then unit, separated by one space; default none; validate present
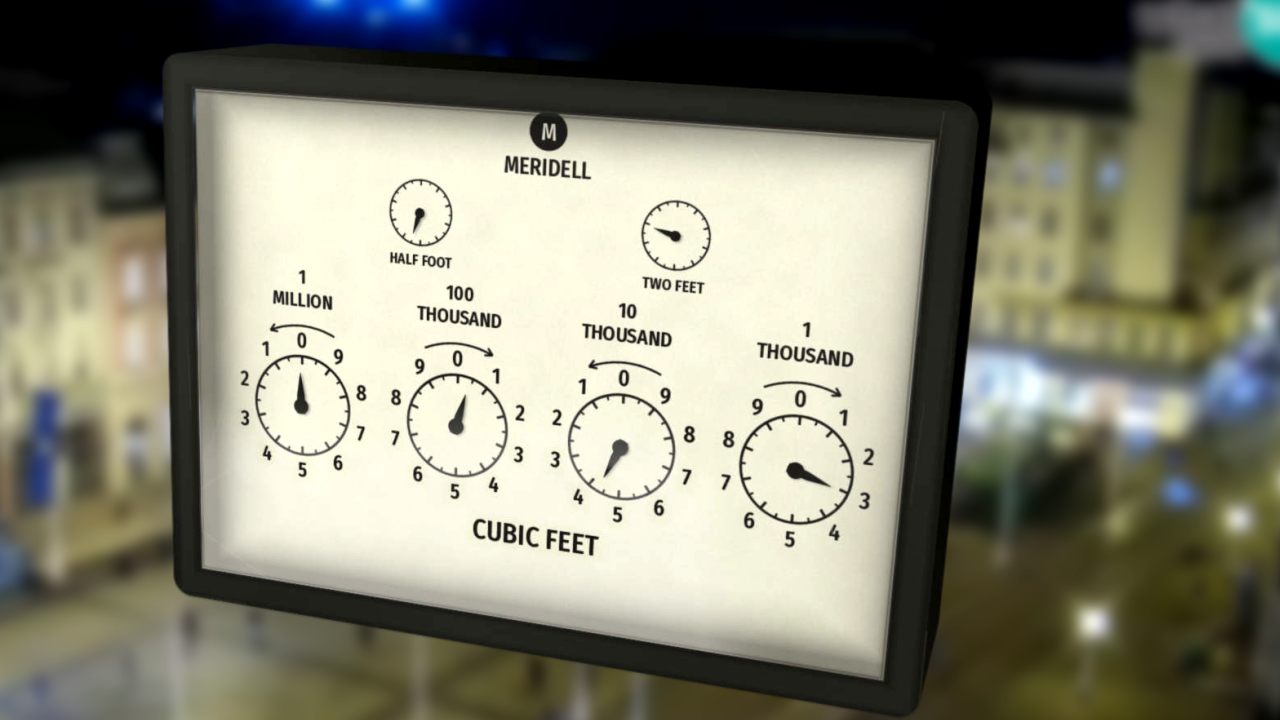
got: 4300 ft³
